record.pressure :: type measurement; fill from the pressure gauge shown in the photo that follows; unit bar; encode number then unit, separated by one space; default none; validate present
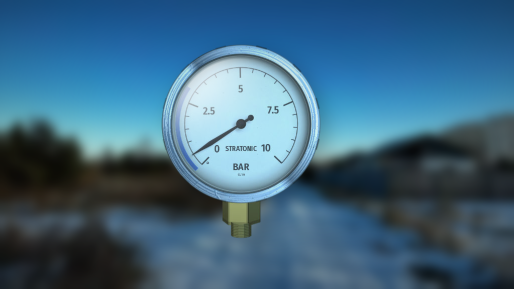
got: 0.5 bar
